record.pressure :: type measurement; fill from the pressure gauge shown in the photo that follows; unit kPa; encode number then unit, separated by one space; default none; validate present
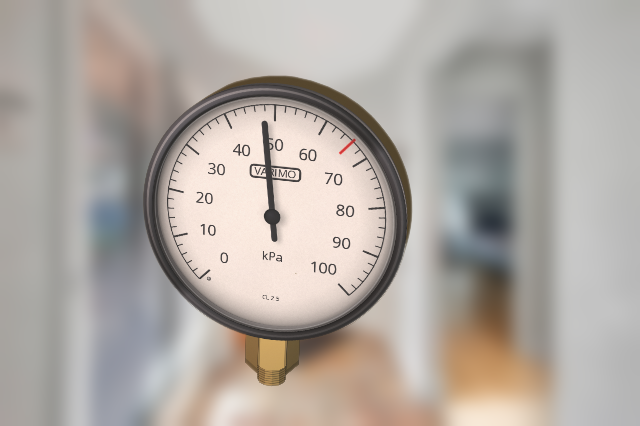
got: 48 kPa
